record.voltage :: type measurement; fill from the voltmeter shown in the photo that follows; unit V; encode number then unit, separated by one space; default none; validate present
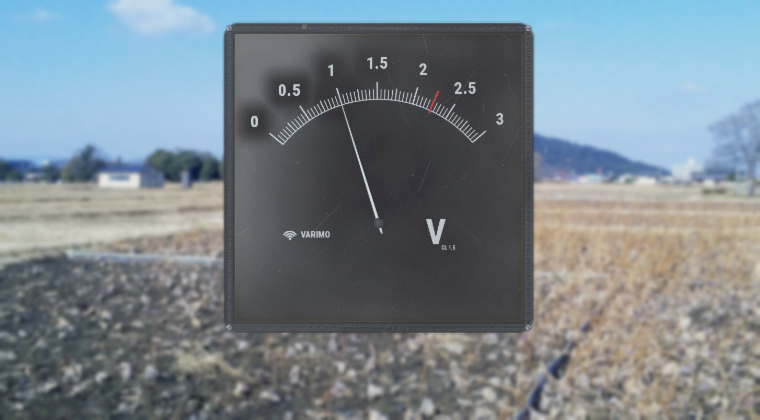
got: 1 V
